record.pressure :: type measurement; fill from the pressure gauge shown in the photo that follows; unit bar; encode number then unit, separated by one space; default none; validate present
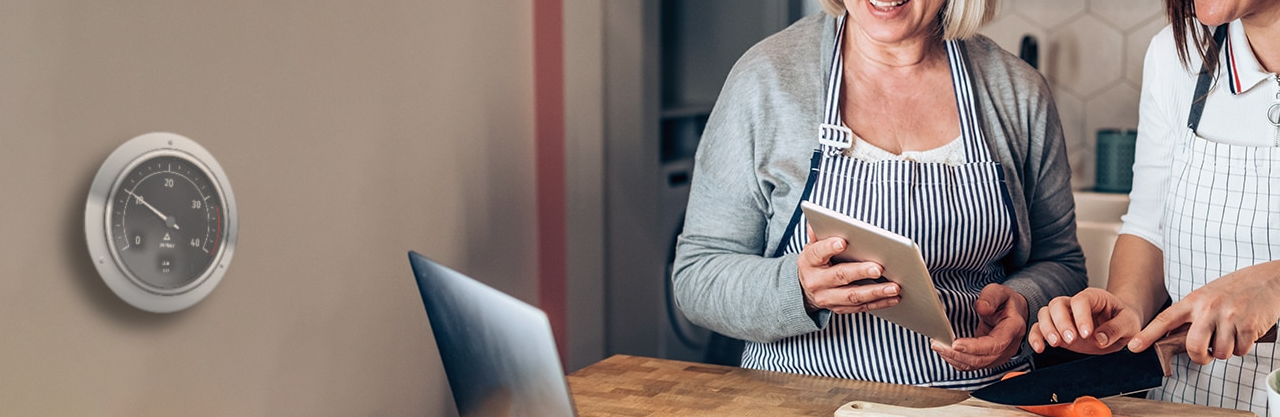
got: 10 bar
